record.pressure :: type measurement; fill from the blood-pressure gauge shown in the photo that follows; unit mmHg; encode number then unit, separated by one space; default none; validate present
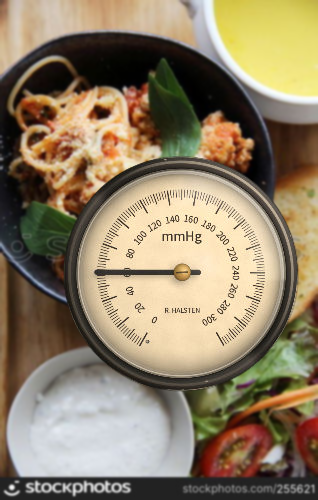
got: 60 mmHg
